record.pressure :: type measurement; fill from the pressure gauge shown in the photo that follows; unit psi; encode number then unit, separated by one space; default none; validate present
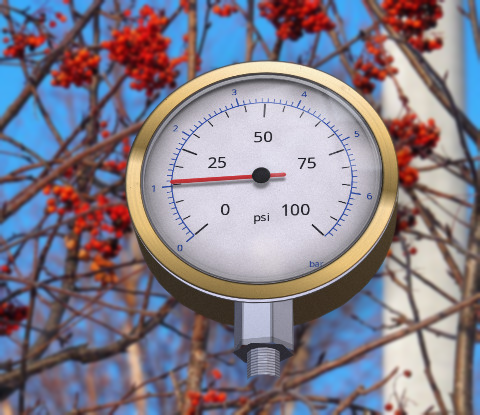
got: 15 psi
